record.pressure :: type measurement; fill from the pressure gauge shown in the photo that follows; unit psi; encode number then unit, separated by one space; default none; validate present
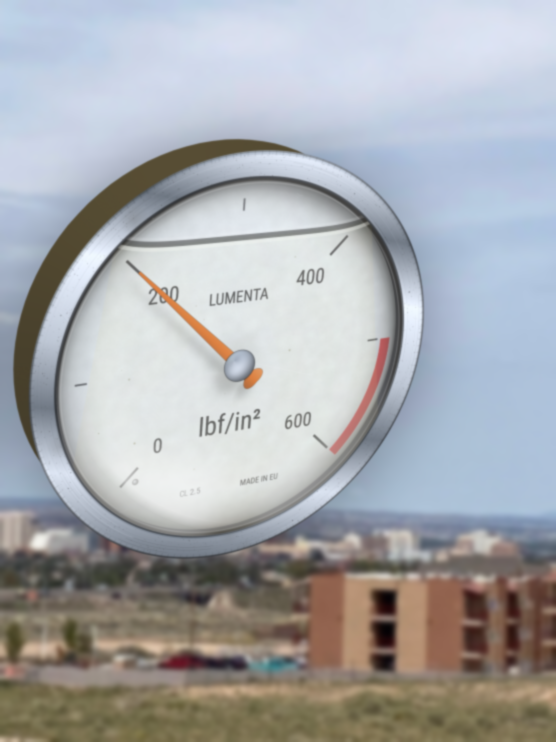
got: 200 psi
